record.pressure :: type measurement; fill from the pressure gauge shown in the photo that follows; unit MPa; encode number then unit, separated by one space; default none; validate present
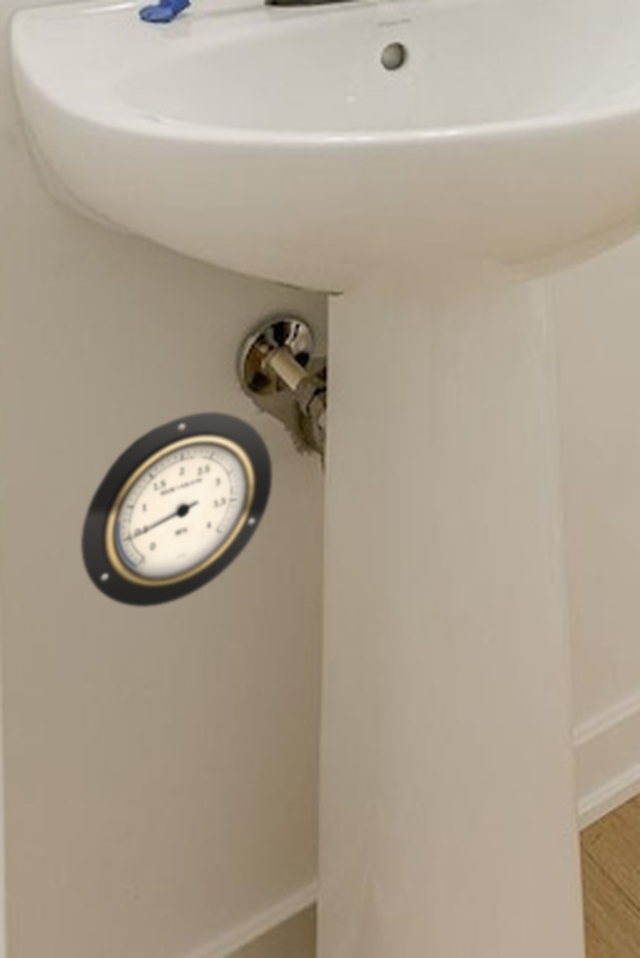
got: 0.5 MPa
